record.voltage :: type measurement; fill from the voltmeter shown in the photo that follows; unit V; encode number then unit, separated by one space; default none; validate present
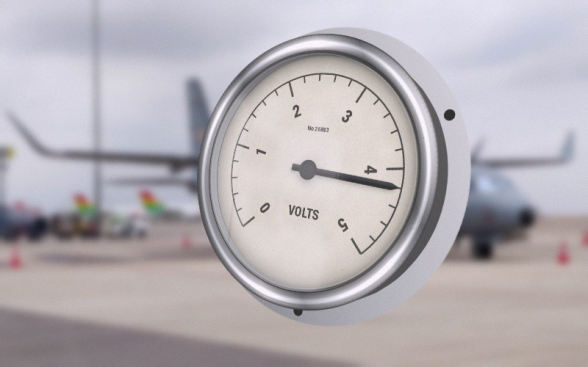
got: 4.2 V
